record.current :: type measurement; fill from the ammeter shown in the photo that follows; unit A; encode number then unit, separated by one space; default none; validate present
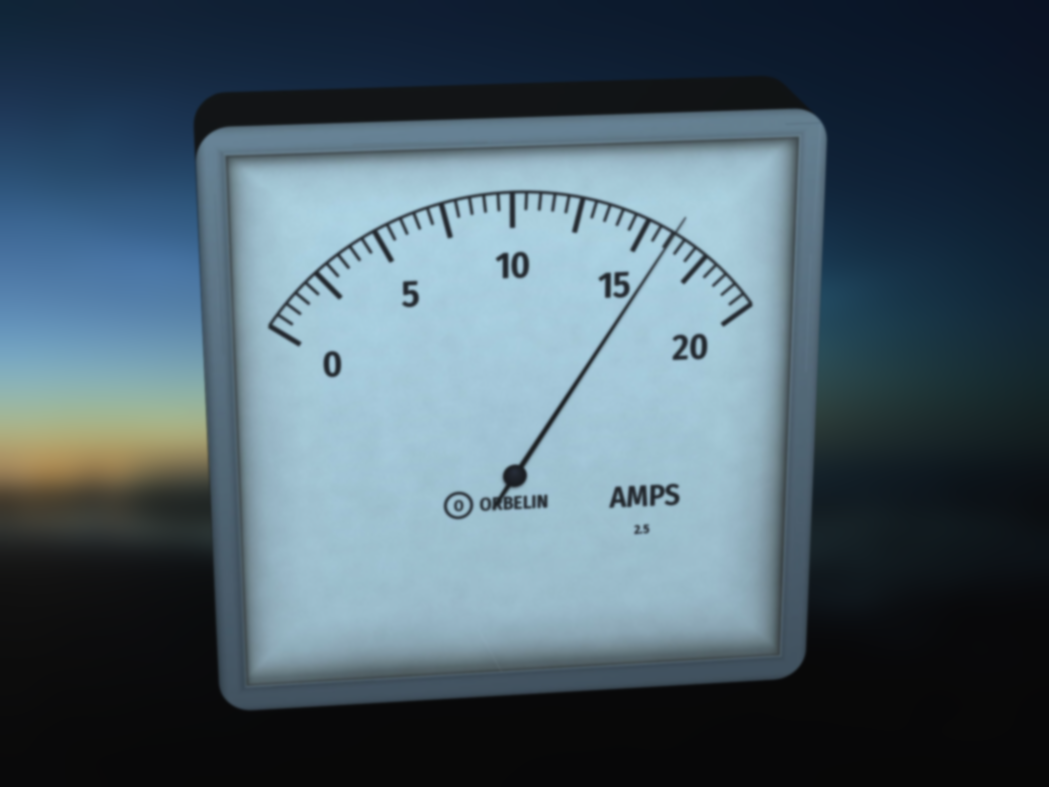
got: 16 A
